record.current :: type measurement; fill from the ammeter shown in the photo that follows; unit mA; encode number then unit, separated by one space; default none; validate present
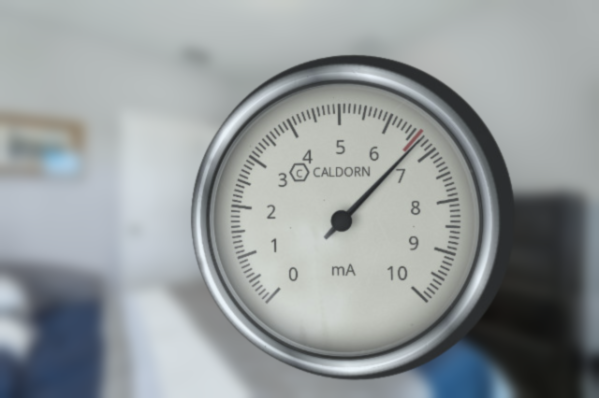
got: 6.7 mA
